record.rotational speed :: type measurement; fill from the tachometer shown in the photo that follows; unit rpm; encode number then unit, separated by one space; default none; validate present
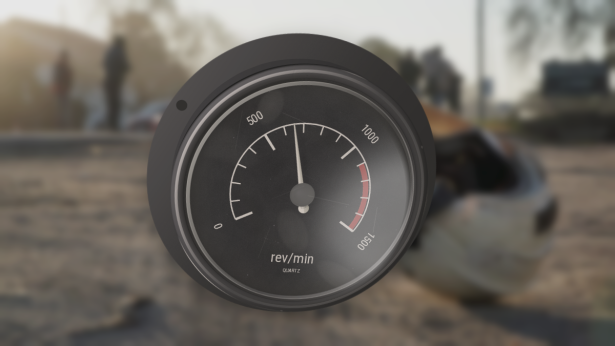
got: 650 rpm
